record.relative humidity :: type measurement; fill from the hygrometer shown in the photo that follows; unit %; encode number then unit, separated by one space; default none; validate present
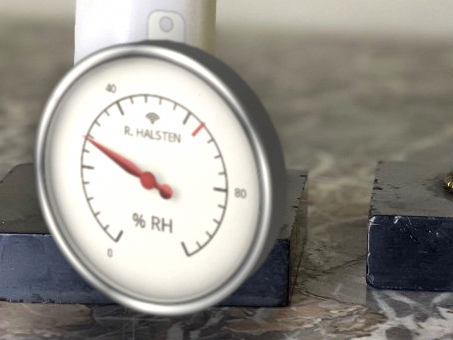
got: 28 %
